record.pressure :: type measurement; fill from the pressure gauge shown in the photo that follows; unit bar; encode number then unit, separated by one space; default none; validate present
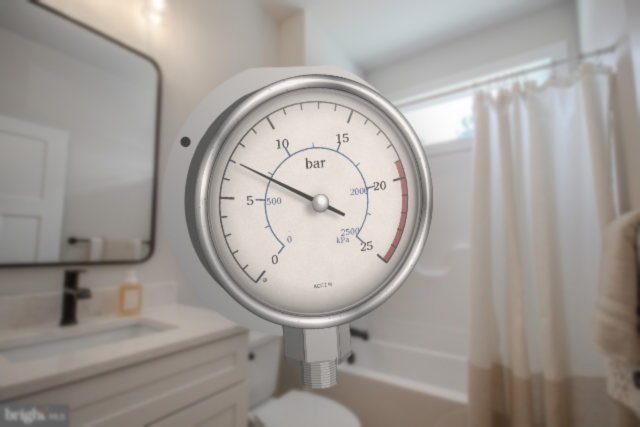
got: 7 bar
